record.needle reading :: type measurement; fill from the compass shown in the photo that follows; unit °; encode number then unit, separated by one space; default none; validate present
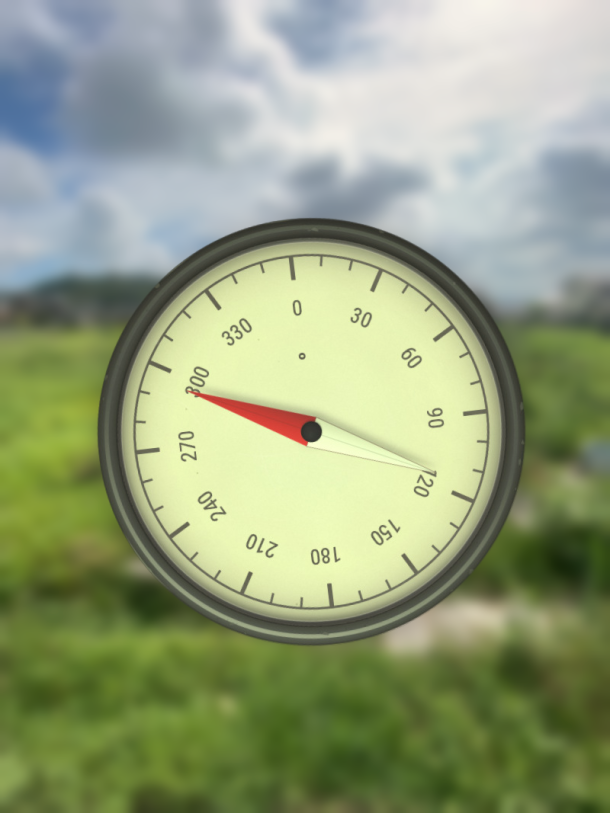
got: 295 °
